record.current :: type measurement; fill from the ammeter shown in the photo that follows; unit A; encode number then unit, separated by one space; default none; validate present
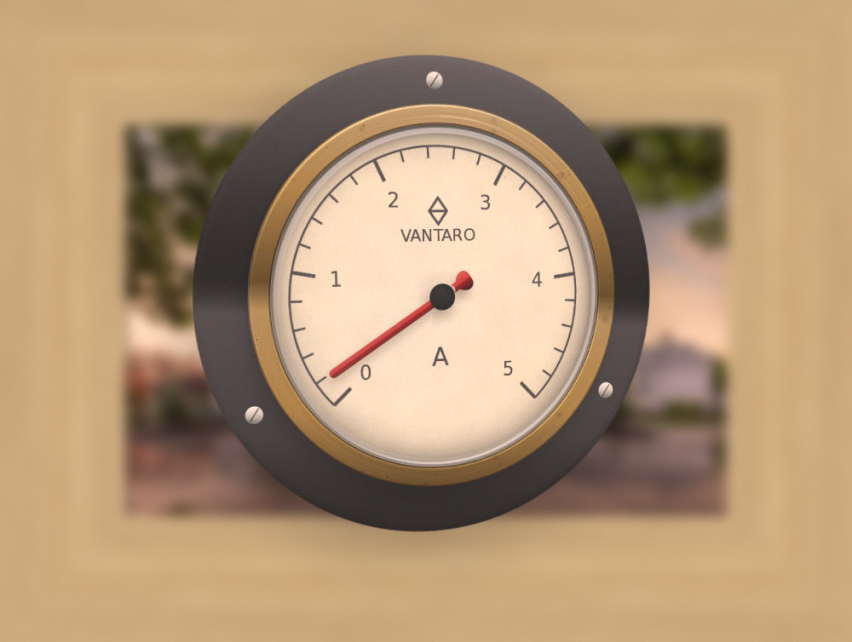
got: 0.2 A
